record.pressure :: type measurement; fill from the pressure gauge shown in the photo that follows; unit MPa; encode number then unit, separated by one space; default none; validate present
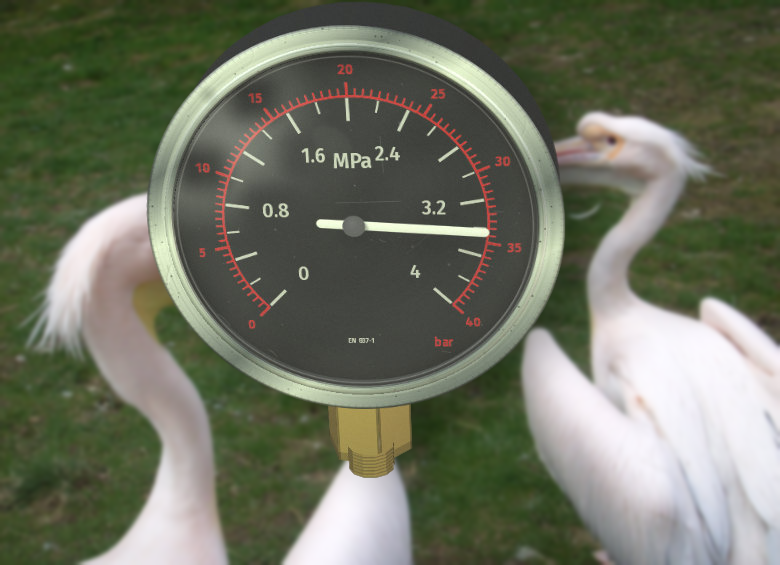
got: 3.4 MPa
